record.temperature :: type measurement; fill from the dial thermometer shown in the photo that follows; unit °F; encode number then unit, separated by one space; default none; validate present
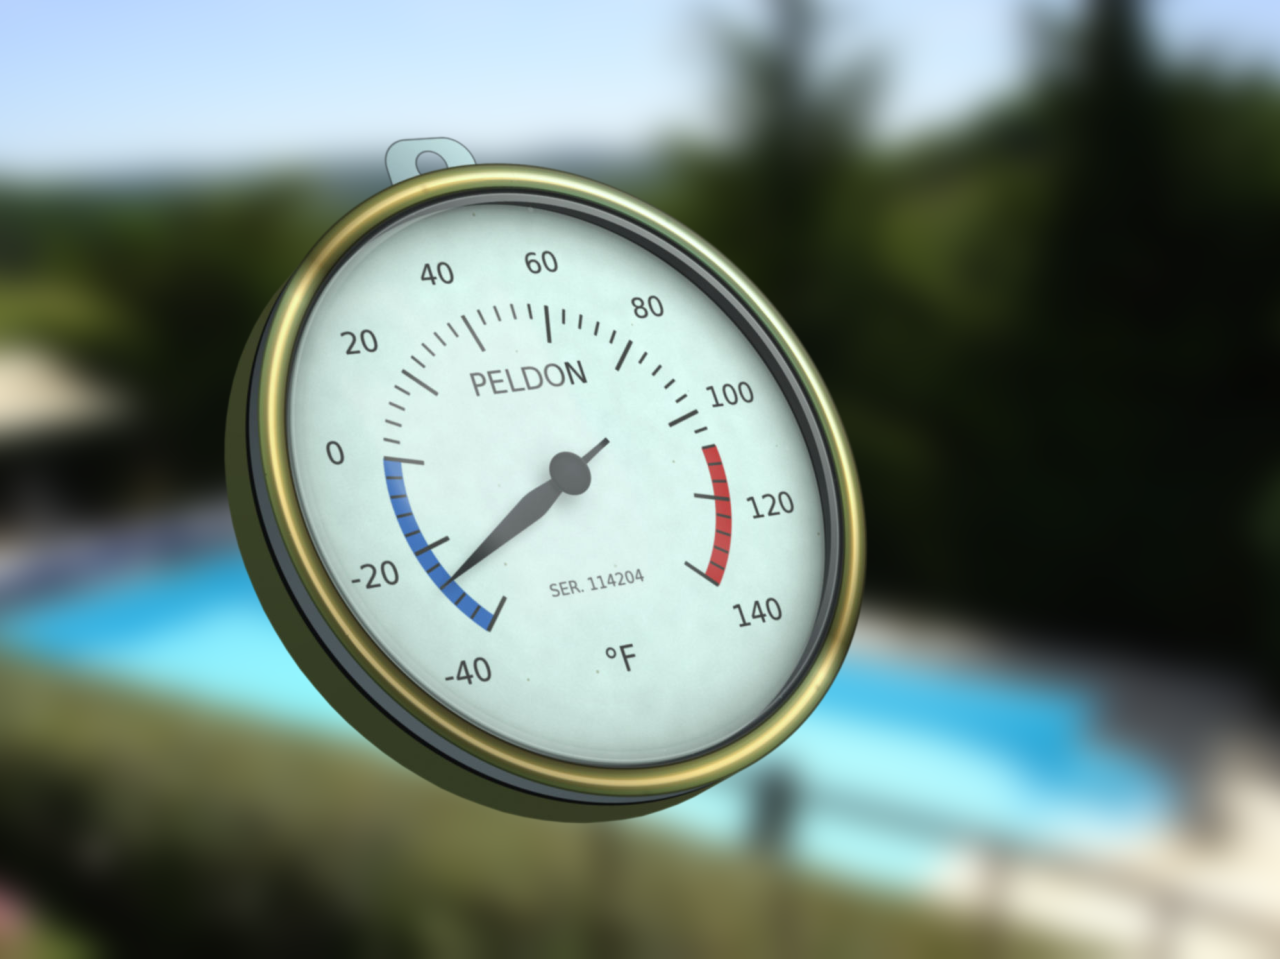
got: -28 °F
